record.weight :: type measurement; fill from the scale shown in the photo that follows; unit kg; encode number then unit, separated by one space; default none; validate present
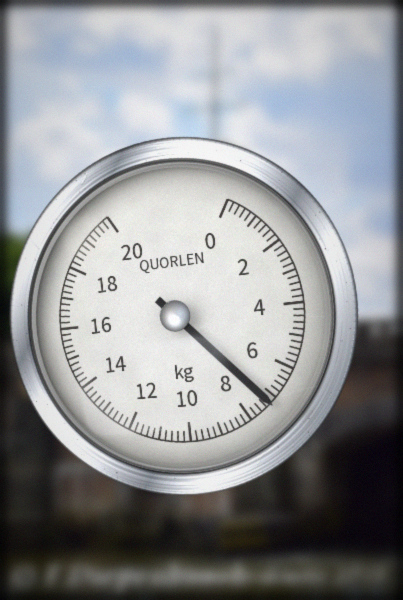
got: 7.2 kg
